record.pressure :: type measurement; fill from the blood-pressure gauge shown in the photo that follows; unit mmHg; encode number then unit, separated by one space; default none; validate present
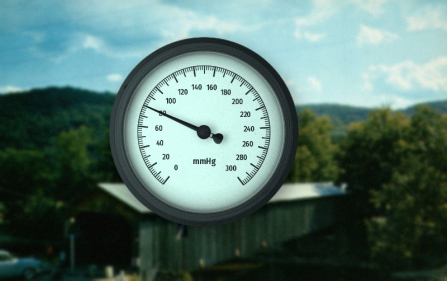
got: 80 mmHg
